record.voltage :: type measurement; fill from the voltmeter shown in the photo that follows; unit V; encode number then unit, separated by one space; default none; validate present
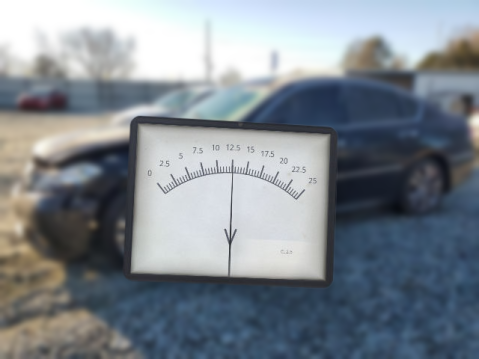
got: 12.5 V
